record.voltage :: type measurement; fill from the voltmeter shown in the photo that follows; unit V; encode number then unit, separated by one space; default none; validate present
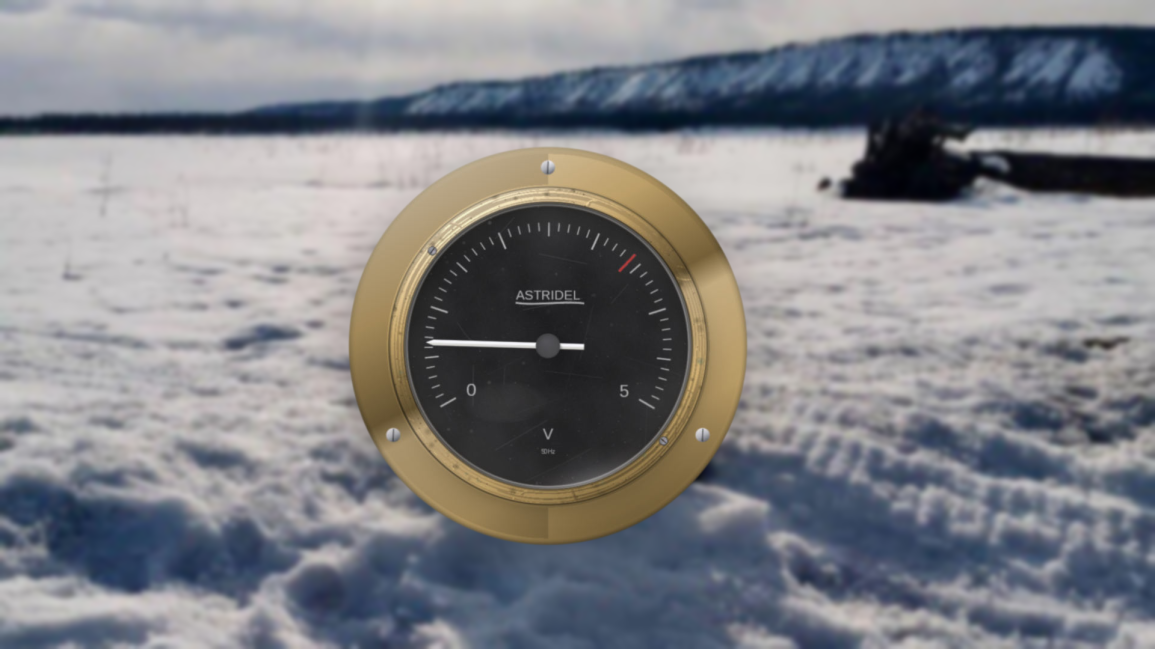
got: 0.65 V
